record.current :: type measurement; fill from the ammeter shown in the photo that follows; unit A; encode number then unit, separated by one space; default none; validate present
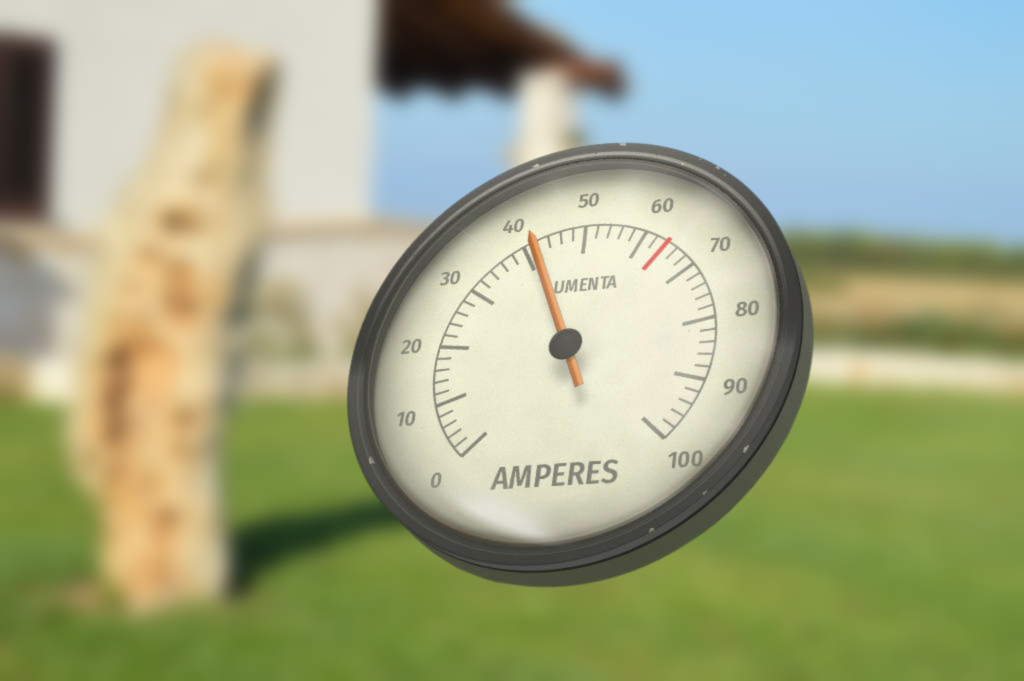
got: 42 A
